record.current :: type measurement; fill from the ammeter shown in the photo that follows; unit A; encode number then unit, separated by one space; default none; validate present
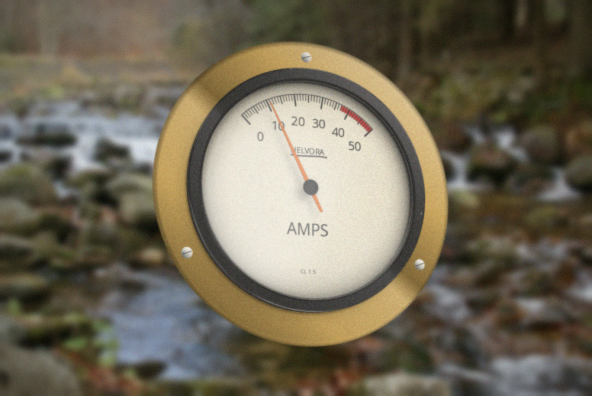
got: 10 A
